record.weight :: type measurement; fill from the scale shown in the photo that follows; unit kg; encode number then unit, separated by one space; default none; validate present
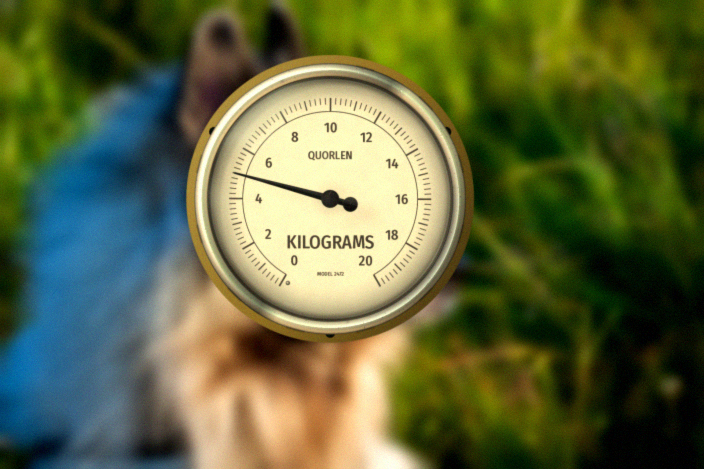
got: 5 kg
